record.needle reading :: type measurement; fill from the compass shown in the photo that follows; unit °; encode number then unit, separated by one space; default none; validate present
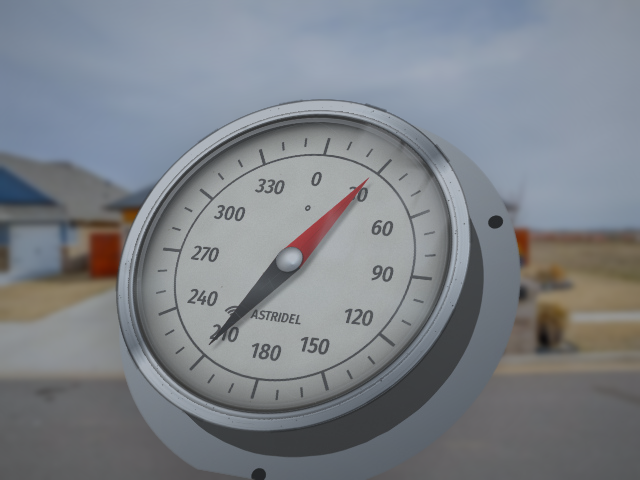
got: 30 °
